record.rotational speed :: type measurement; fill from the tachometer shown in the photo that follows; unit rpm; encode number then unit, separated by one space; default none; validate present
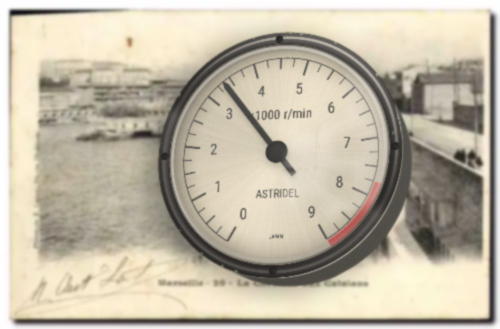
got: 3375 rpm
